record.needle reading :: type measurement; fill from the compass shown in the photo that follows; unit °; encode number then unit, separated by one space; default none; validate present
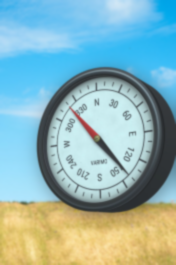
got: 320 °
